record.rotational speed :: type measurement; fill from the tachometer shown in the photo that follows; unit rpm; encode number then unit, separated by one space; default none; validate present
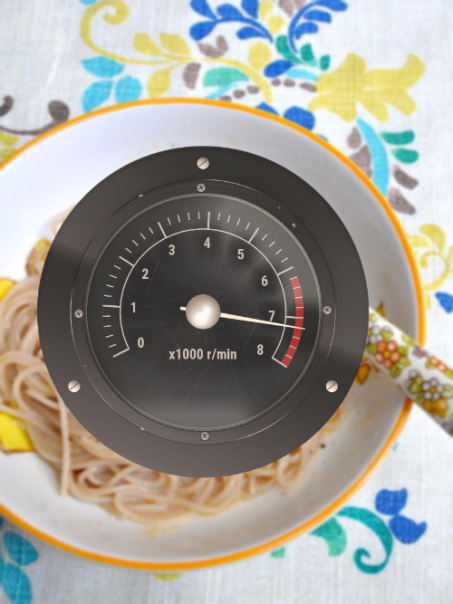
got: 7200 rpm
